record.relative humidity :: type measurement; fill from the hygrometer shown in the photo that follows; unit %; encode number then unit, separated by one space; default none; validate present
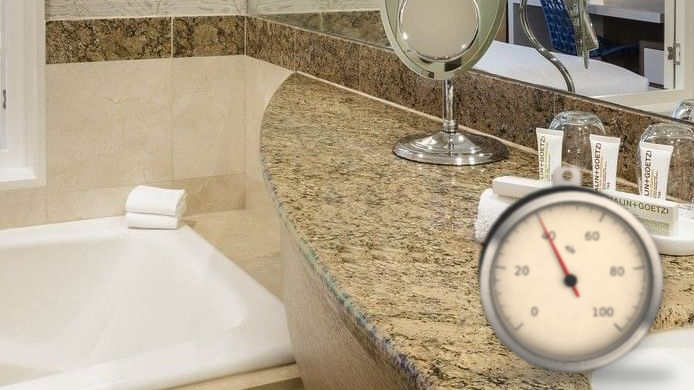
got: 40 %
